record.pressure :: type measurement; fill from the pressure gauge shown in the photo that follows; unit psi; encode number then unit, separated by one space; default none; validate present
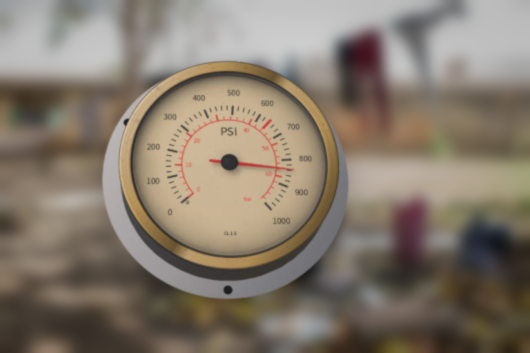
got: 840 psi
